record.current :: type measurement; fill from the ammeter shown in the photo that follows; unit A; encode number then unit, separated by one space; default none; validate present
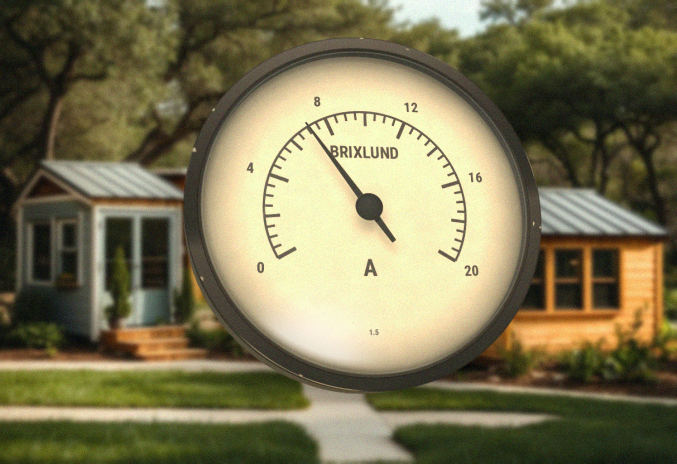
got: 7 A
